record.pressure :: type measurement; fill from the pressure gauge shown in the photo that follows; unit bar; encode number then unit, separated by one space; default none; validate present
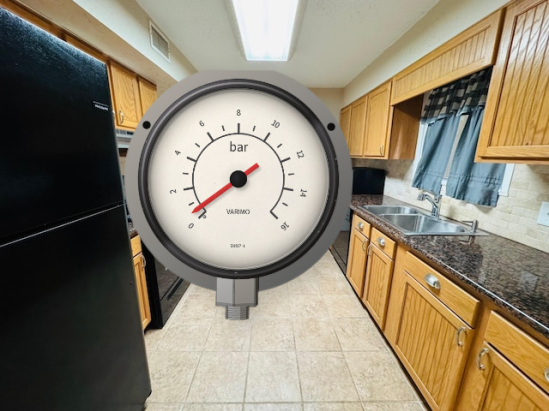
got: 0.5 bar
